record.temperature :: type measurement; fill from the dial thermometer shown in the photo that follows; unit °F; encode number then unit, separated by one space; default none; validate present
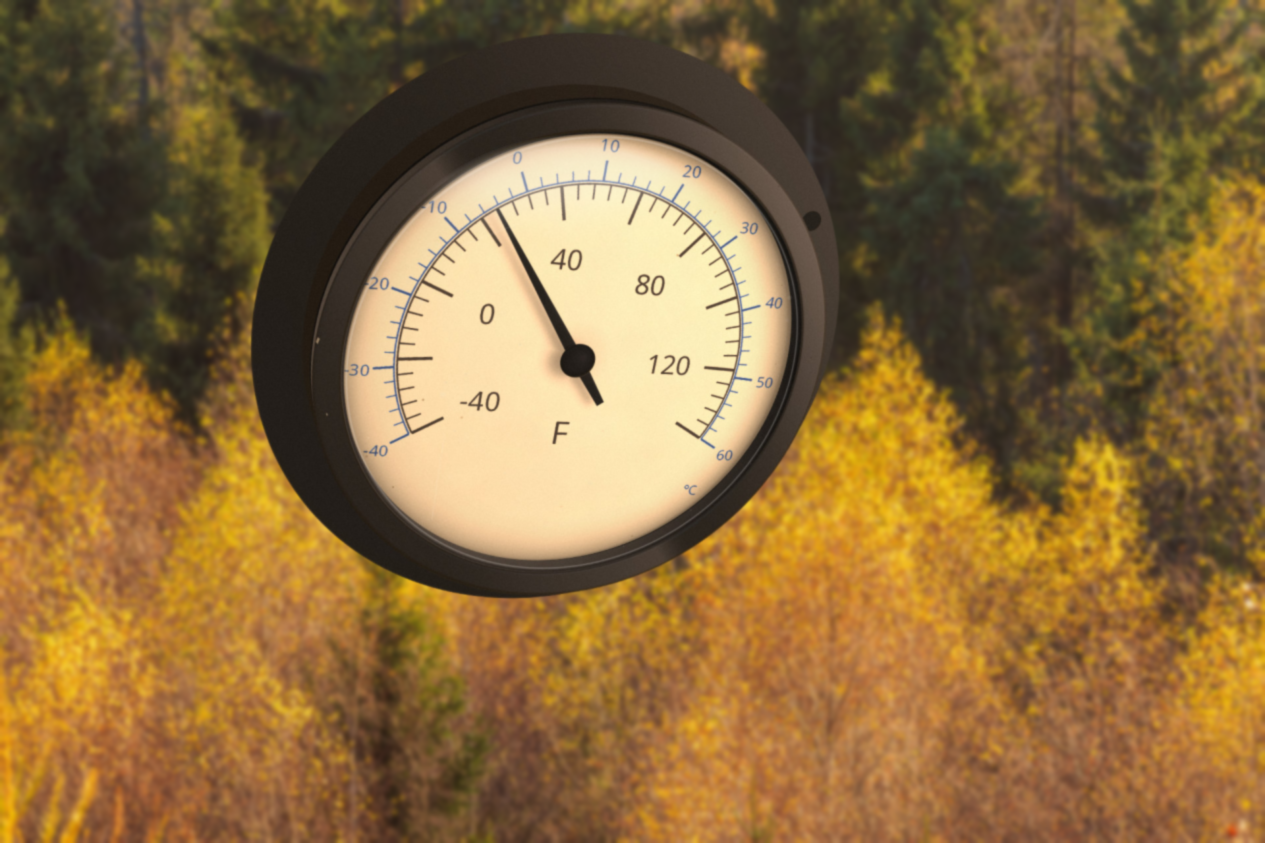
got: 24 °F
